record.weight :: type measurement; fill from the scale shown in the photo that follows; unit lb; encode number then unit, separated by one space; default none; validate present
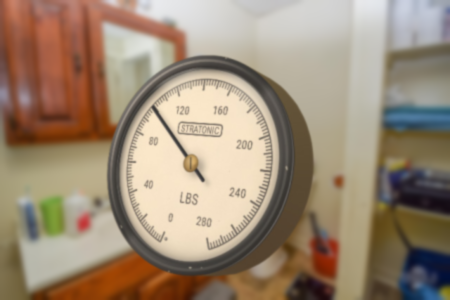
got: 100 lb
